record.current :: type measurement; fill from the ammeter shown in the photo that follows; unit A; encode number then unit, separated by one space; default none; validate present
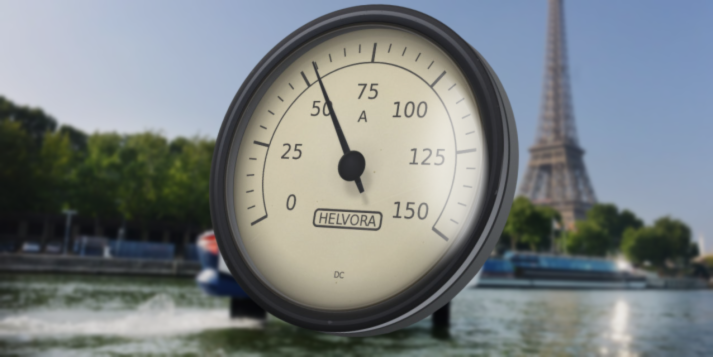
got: 55 A
